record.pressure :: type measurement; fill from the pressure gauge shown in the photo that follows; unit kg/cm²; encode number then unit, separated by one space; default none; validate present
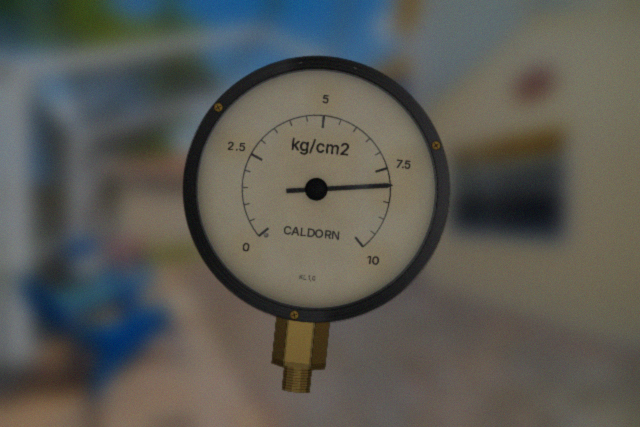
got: 8 kg/cm²
